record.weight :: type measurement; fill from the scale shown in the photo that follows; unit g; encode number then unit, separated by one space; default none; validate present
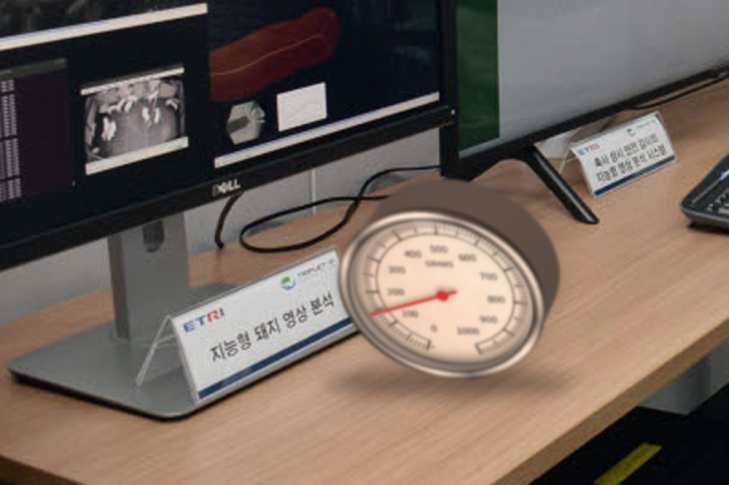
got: 150 g
